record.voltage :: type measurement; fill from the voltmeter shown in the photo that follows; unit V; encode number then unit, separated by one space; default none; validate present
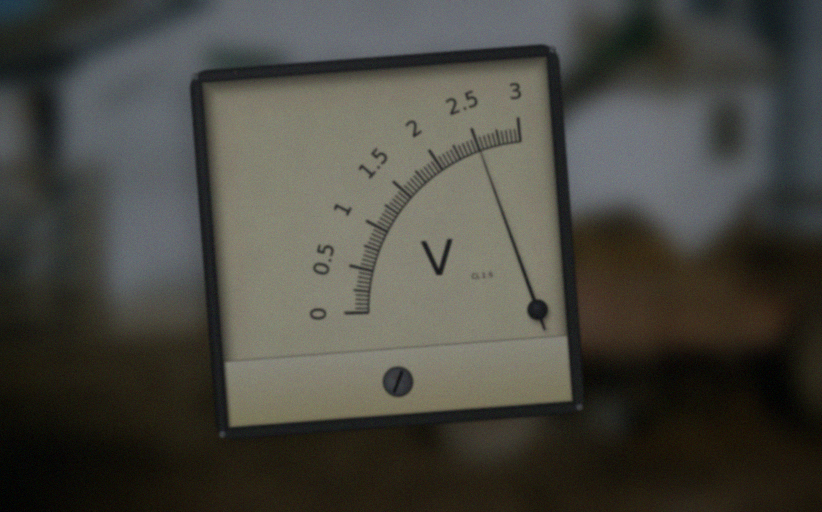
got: 2.5 V
